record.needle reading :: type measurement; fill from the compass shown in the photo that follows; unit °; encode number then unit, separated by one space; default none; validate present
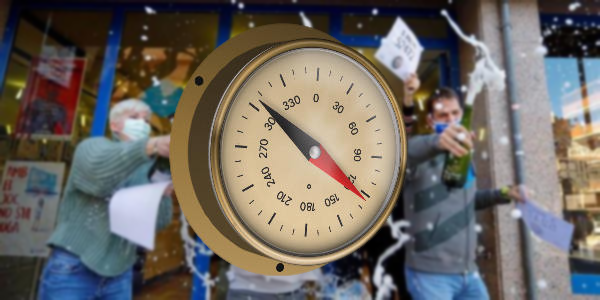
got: 125 °
